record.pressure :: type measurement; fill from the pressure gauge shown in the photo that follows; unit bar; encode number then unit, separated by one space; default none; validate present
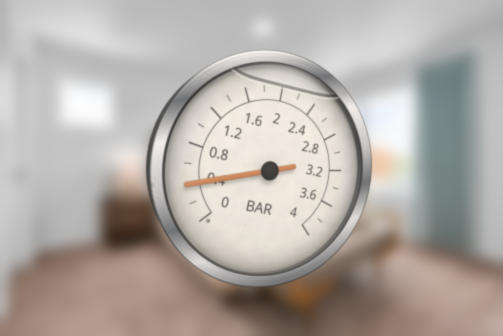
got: 0.4 bar
